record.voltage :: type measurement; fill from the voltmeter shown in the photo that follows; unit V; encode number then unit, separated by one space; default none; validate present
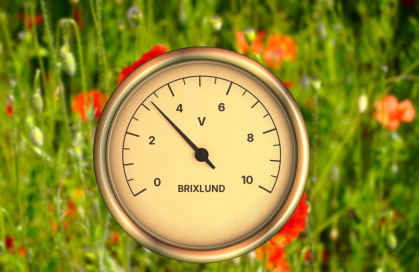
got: 3.25 V
